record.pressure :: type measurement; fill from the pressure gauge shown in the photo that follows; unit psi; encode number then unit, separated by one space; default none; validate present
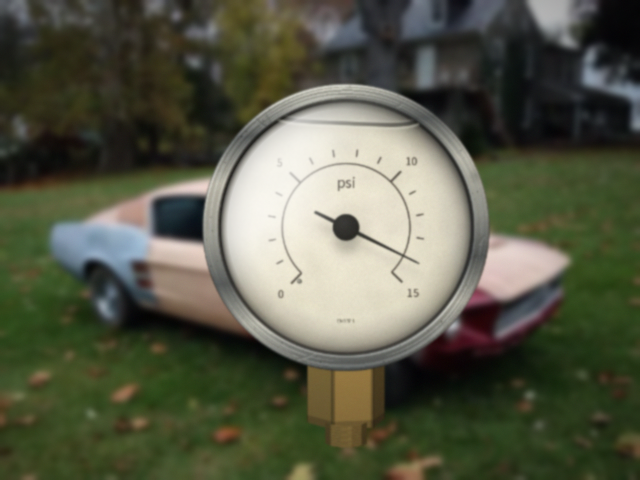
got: 14 psi
